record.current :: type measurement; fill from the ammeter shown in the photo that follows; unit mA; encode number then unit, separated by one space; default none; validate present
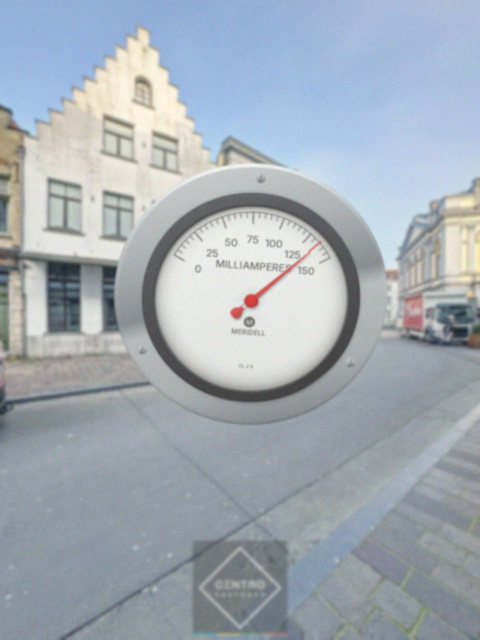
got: 135 mA
